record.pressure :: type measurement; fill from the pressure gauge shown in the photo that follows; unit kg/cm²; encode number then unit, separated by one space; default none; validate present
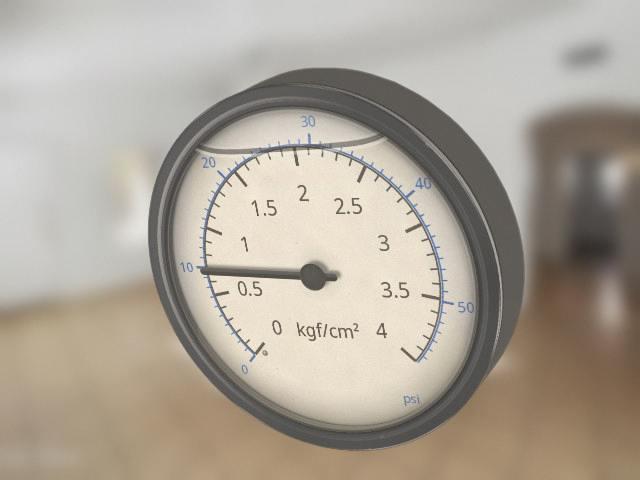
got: 0.7 kg/cm²
